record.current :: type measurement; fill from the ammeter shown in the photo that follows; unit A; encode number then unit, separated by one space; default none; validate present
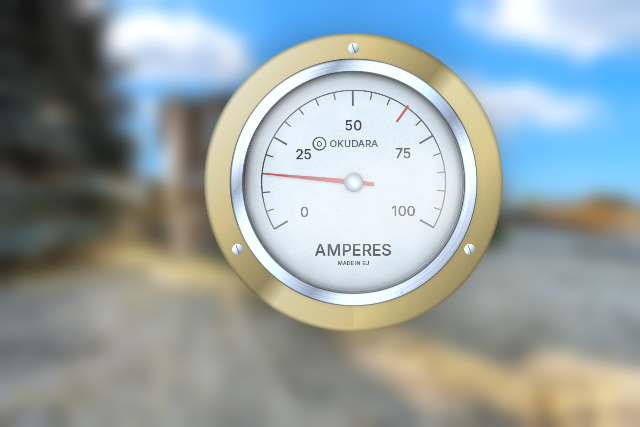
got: 15 A
